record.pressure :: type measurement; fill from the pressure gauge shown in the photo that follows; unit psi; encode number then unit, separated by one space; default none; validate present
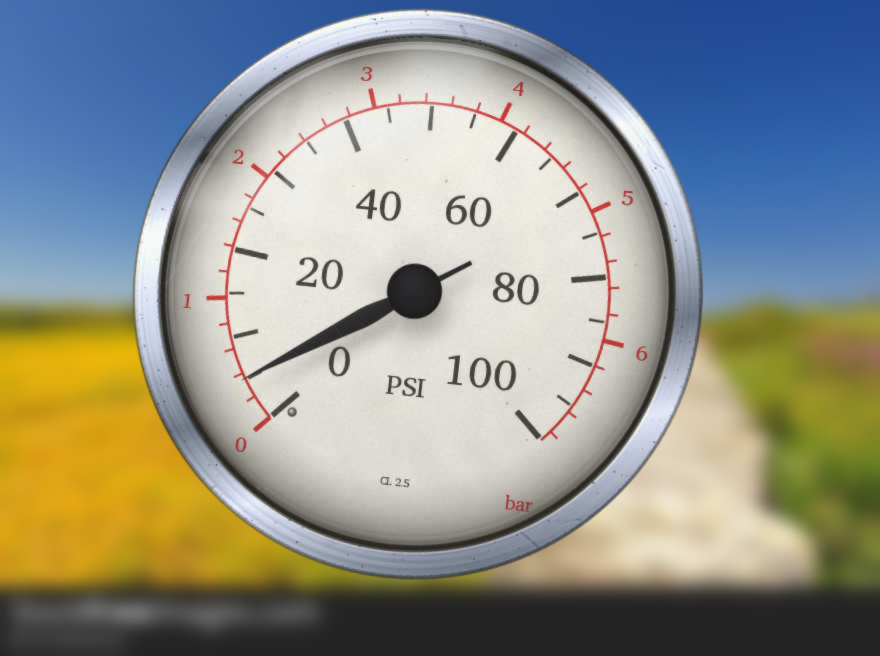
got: 5 psi
